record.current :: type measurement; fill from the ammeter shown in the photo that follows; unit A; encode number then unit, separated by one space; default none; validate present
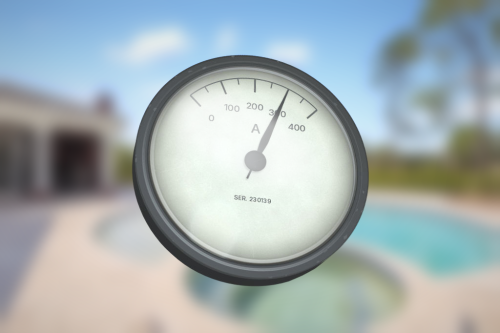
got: 300 A
